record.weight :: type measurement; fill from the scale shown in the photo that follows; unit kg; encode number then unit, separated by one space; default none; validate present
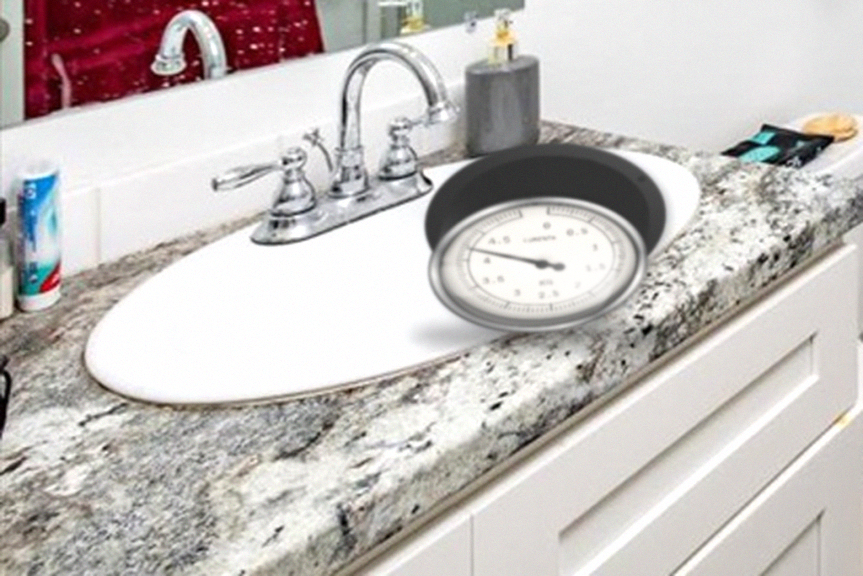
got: 4.25 kg
